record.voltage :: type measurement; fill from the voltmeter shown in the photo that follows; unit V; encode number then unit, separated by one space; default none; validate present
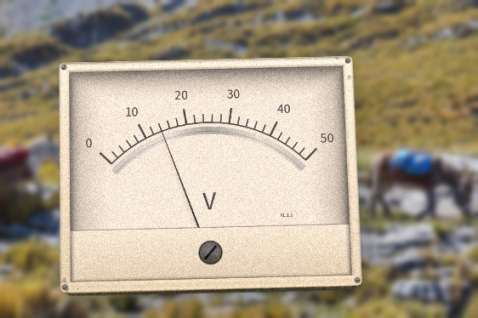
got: 14 V
